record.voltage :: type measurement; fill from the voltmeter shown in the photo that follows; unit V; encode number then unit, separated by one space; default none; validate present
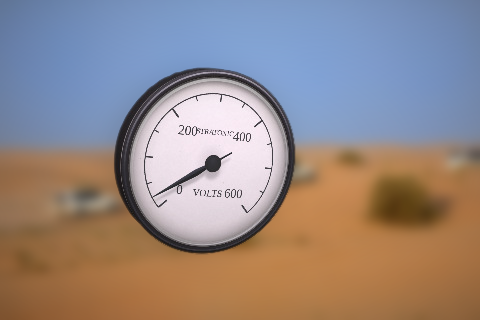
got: 25 V
